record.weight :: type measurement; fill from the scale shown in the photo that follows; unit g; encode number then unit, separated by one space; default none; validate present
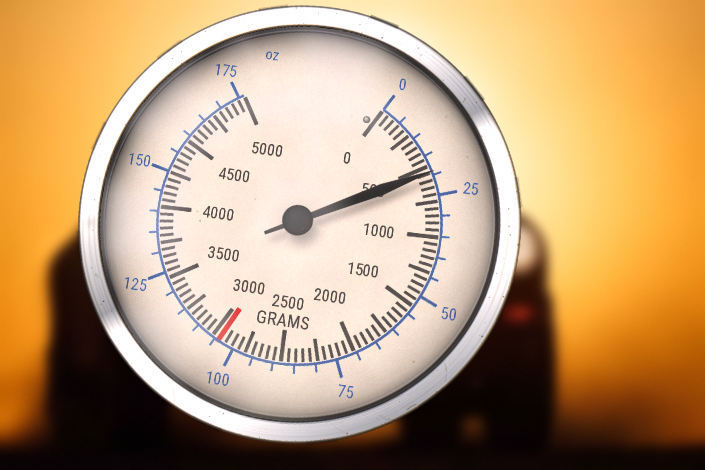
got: 550 g
